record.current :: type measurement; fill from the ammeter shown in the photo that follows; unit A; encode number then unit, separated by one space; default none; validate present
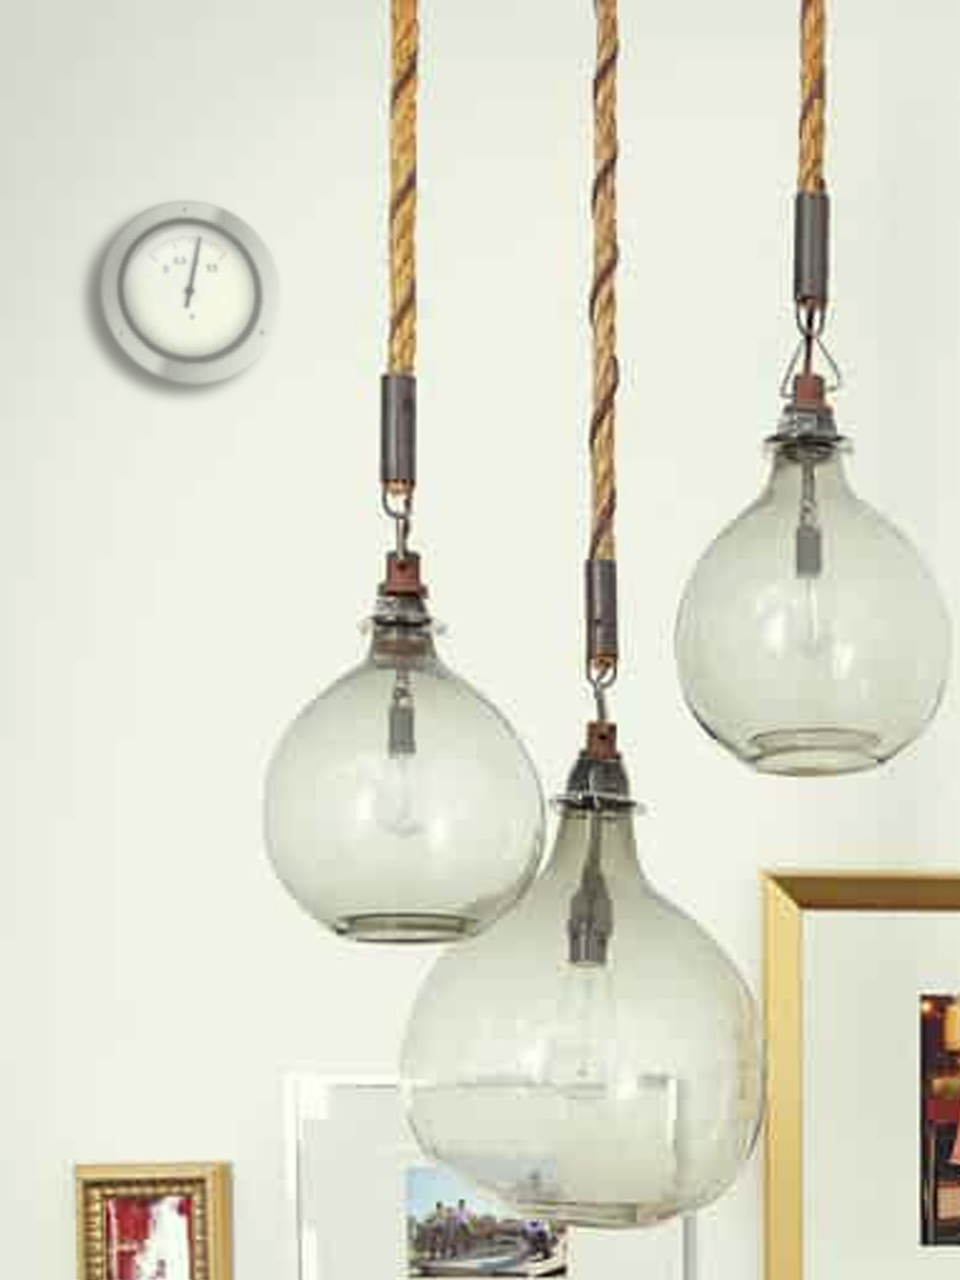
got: 1 A
